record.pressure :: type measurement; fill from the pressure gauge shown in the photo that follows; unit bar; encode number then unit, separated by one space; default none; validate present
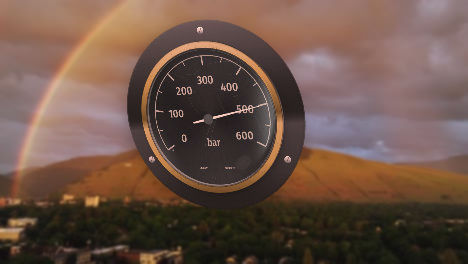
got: 500 bar
